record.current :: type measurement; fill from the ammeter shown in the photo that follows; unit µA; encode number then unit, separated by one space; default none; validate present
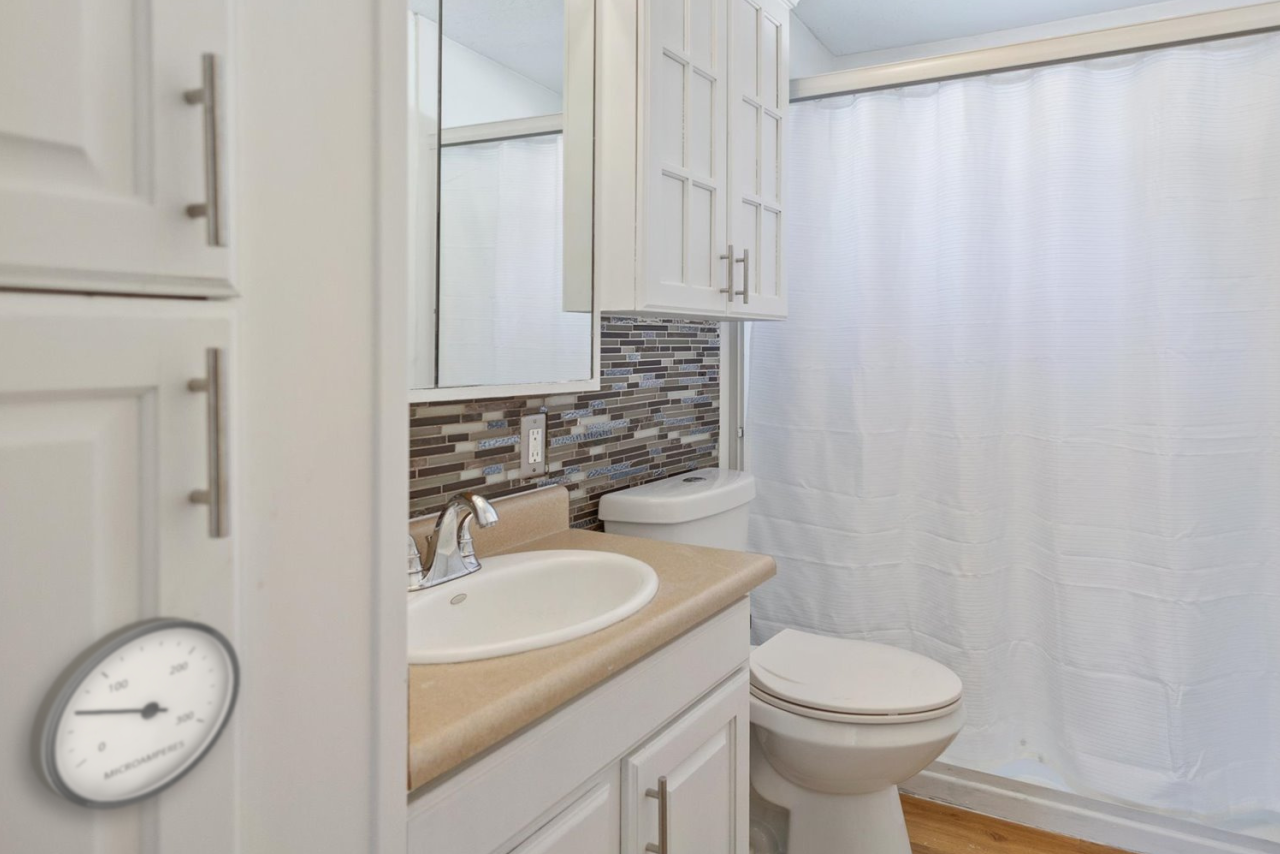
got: 60 µA
